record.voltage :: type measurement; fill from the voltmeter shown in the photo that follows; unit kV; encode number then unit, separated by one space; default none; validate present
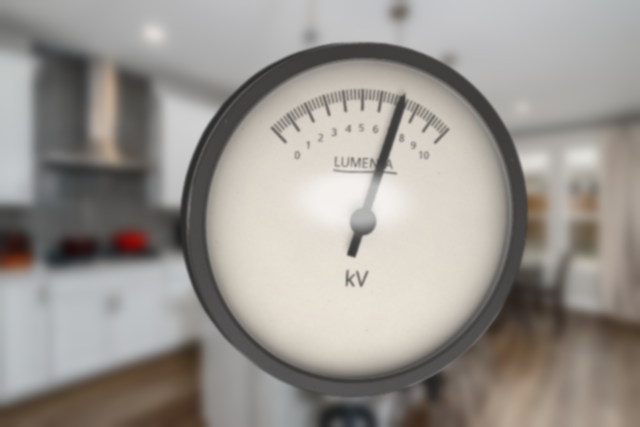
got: 7 kV
